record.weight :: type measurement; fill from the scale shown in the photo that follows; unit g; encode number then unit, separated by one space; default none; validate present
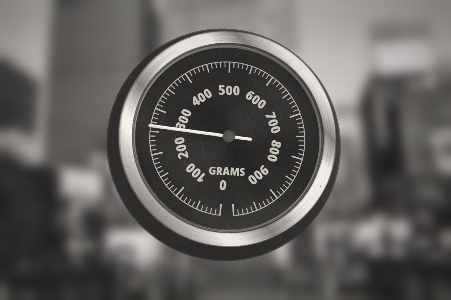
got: 260 g
